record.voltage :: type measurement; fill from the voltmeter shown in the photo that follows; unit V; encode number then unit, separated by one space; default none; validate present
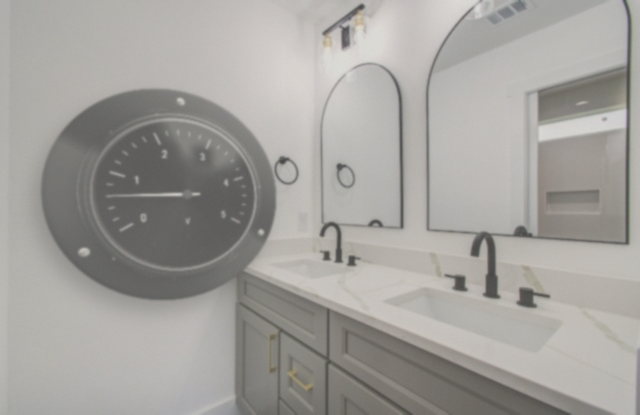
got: 0.6 V
